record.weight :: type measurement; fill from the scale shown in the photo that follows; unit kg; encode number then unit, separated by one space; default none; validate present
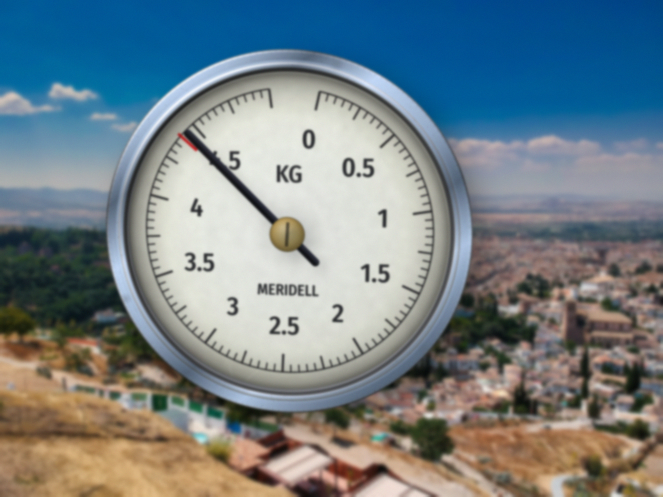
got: 4.45 kg
